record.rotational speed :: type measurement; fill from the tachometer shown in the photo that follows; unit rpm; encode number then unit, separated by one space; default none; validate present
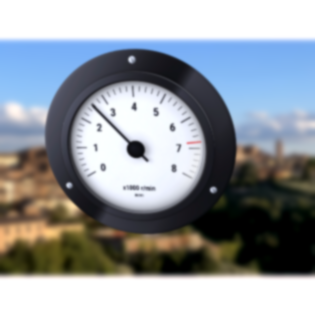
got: 2600 rpm
